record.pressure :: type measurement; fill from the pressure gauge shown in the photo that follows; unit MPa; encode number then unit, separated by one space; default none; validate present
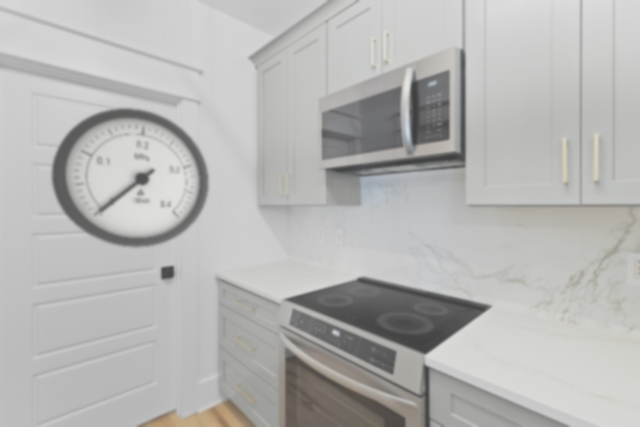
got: 0 MPa
